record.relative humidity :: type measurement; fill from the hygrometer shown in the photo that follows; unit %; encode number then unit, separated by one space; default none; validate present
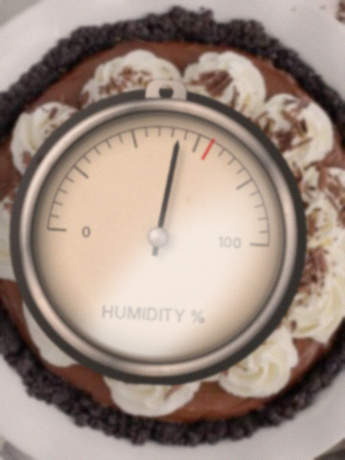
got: 54 %
